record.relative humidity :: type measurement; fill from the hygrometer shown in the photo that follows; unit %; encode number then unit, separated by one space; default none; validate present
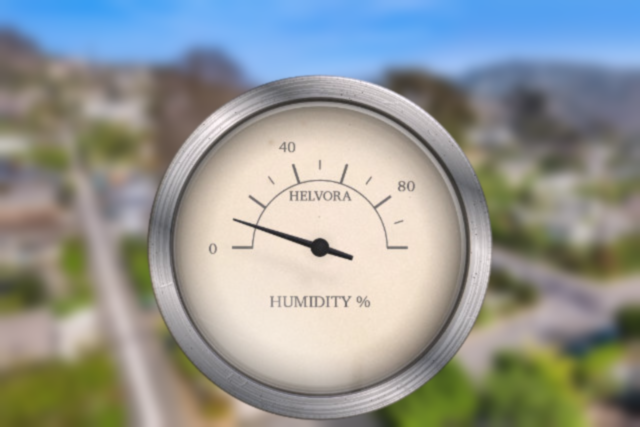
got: 10 %
